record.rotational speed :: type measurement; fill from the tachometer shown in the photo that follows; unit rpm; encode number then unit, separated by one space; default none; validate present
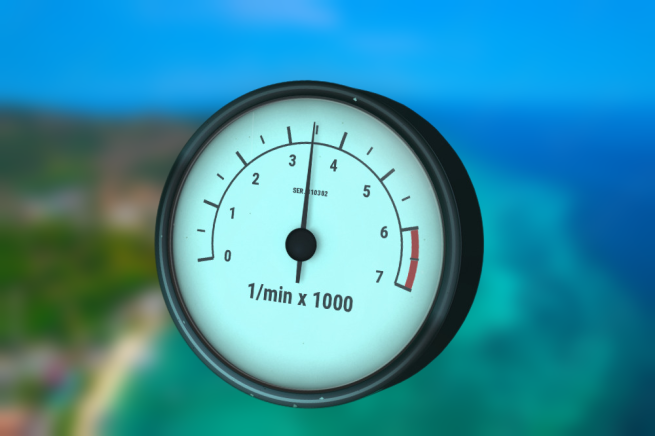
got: 3500 rpm
